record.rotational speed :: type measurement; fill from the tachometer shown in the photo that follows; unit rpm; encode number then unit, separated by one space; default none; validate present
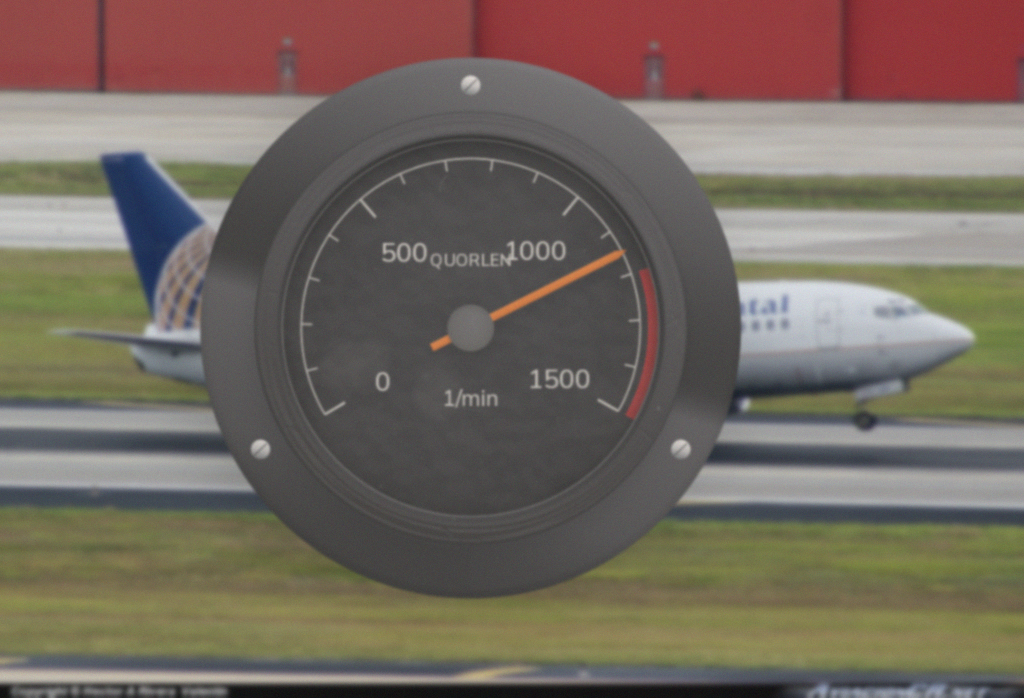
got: 1150 rpm
